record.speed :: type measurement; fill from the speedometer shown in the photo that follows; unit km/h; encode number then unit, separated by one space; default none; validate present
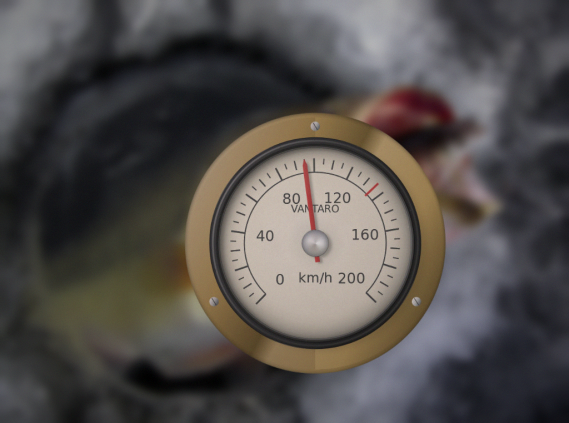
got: 95 km/h
